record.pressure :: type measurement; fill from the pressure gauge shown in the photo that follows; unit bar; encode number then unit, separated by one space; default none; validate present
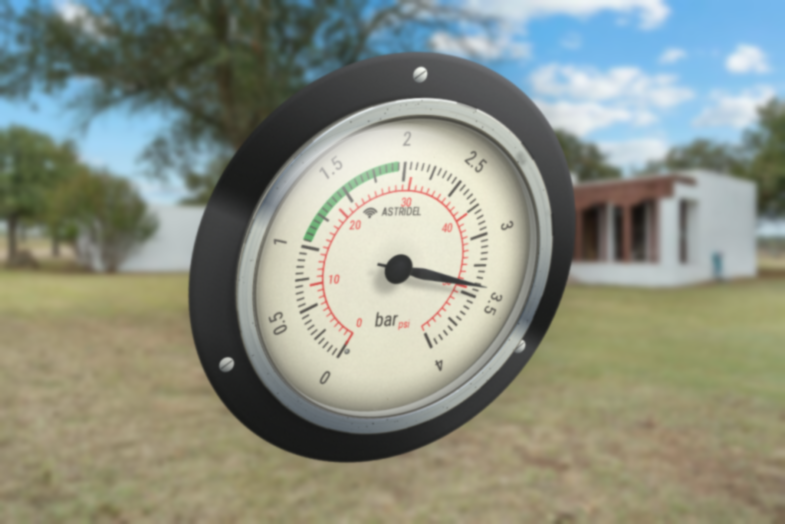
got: 3.4 bar
